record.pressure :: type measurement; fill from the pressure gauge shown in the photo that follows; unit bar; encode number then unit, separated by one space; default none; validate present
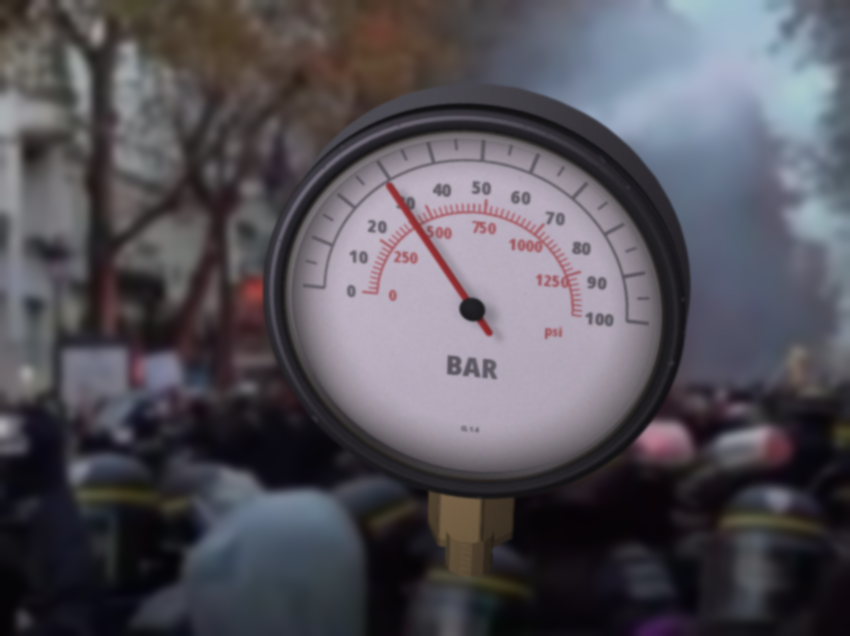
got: 30 bar
